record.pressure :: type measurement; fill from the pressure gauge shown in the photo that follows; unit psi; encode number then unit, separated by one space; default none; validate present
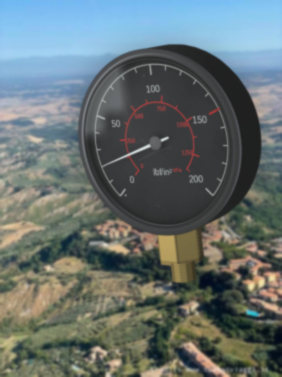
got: 20 psi
